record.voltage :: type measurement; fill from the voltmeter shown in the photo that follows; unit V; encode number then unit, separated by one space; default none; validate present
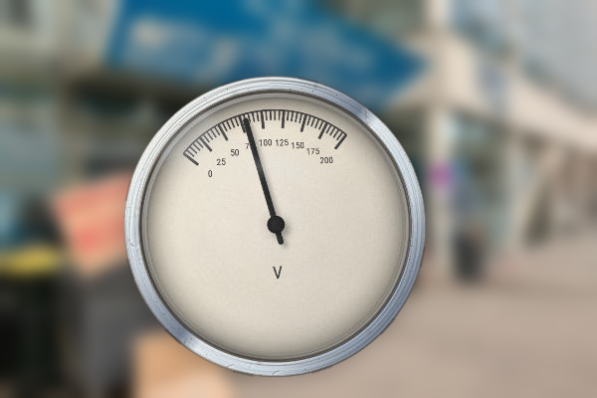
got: 80 V
